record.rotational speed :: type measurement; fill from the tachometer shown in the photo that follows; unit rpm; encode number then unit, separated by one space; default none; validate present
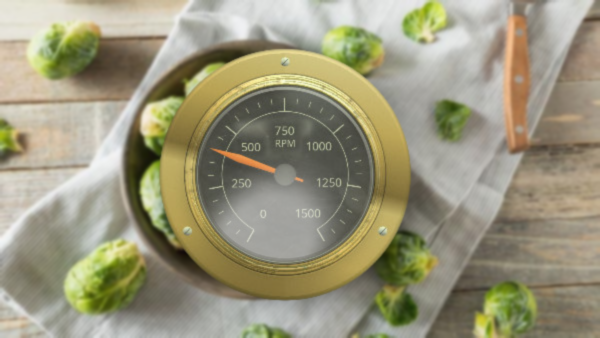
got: 400 rpm
